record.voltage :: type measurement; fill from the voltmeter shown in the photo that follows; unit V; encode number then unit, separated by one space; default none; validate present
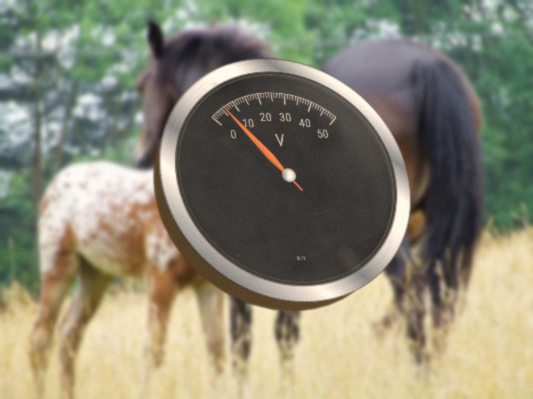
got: 5 V
